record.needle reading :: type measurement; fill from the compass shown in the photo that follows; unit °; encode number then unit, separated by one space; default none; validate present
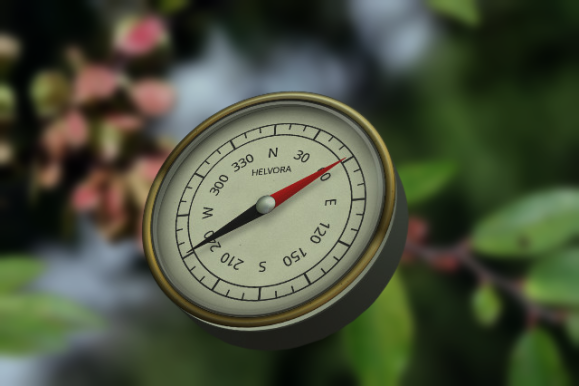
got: 60 °
